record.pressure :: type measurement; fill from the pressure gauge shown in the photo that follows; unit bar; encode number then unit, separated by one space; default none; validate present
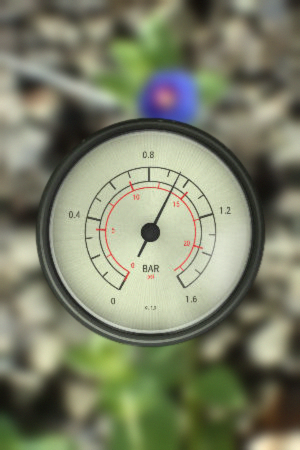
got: 0.95 bar
